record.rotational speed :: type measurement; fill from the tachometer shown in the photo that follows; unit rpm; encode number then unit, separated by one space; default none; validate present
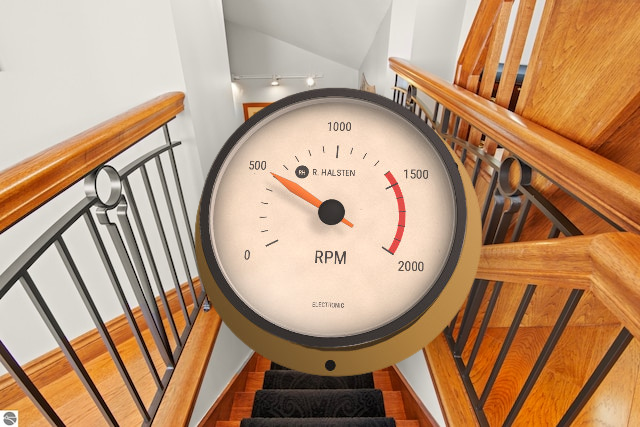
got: 500 rpm
